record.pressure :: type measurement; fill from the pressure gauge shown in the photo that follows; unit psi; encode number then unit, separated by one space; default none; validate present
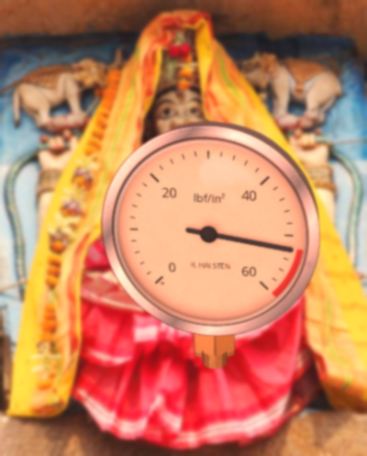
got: 52 psi
